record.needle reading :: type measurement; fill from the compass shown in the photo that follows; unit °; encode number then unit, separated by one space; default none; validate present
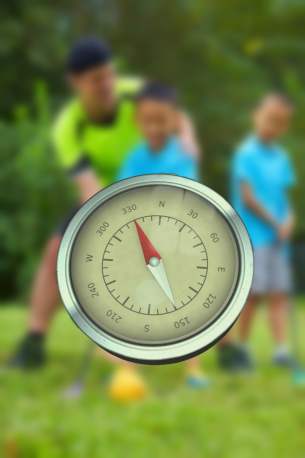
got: 330 °
